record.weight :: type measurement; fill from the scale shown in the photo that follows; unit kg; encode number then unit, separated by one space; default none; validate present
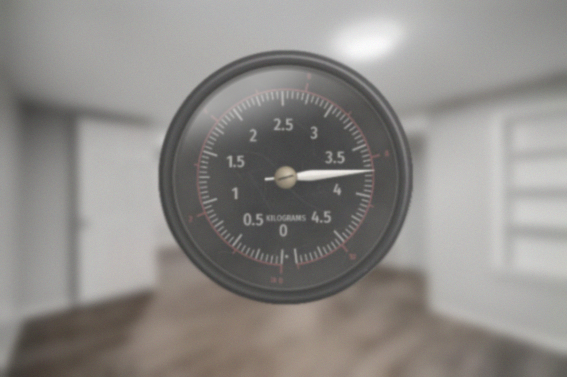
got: 3.75 kg
